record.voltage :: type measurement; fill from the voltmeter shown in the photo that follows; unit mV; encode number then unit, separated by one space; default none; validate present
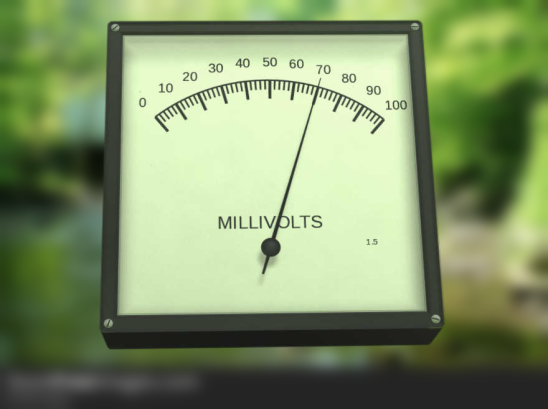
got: 70 mV
